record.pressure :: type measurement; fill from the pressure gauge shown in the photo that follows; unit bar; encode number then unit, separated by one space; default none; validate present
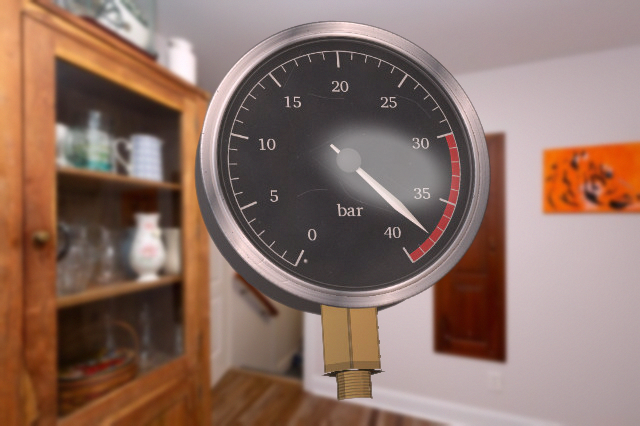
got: 38 bar
